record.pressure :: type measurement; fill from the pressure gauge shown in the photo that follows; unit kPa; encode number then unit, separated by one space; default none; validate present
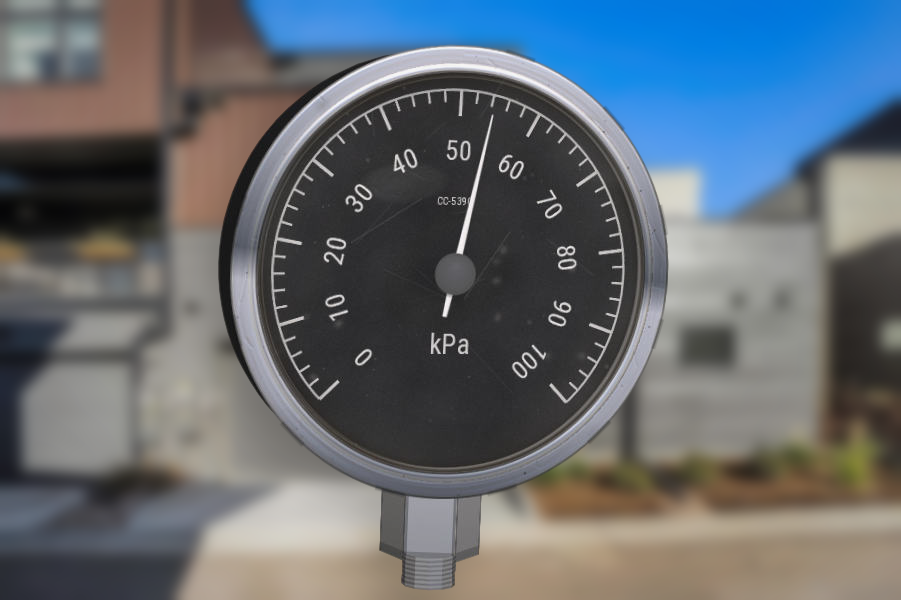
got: 54 kPa
